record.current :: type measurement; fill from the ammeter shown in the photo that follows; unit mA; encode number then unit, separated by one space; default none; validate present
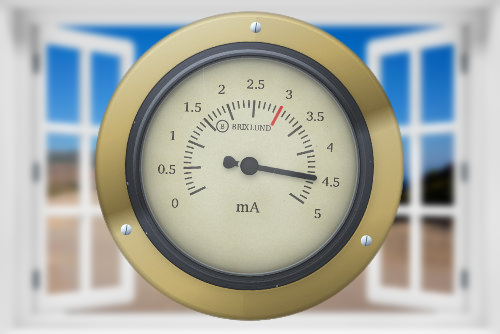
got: 4.5 mA
